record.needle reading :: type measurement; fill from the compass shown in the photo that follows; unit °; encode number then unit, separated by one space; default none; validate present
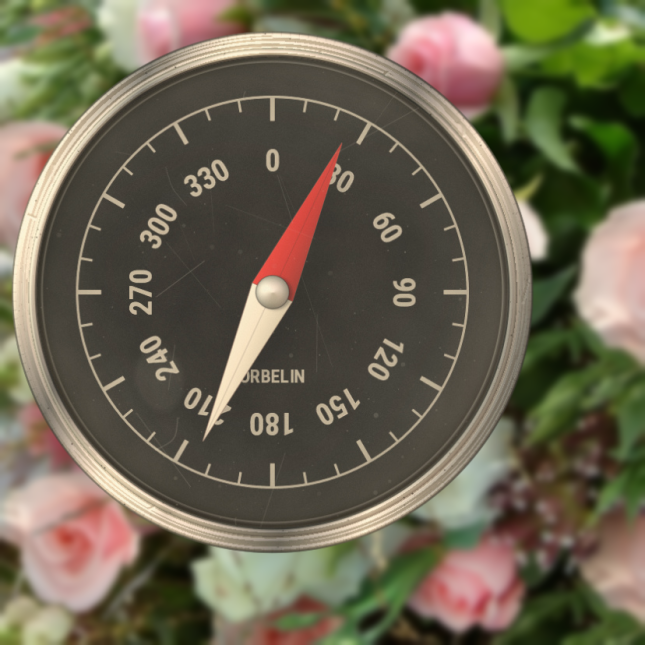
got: 25 °
